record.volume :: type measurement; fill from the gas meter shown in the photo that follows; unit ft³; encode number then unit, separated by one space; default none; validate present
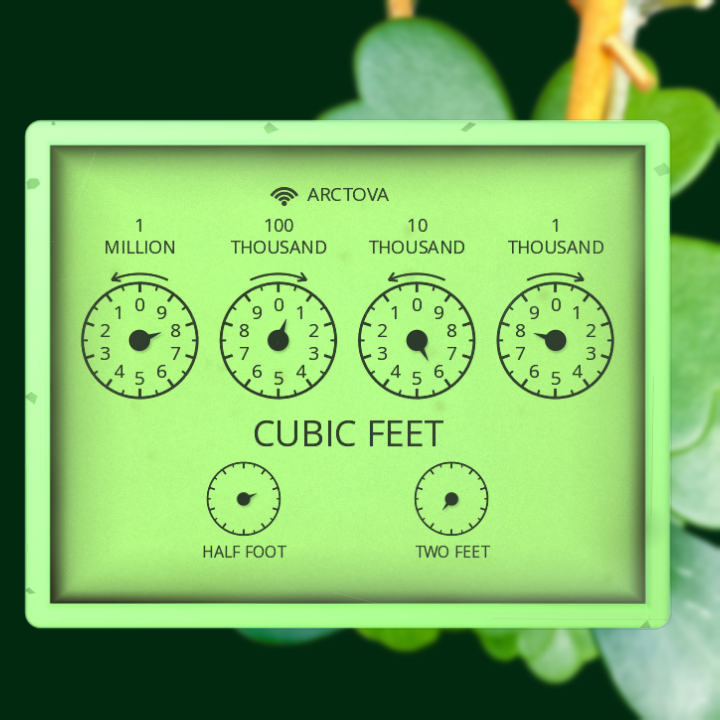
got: 805800 ft³
